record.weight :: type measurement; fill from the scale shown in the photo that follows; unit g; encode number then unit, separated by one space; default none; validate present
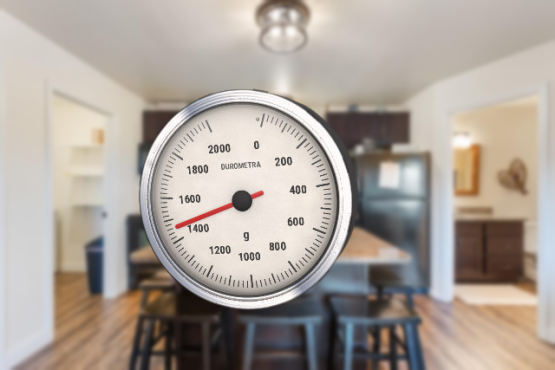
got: 1460 g
